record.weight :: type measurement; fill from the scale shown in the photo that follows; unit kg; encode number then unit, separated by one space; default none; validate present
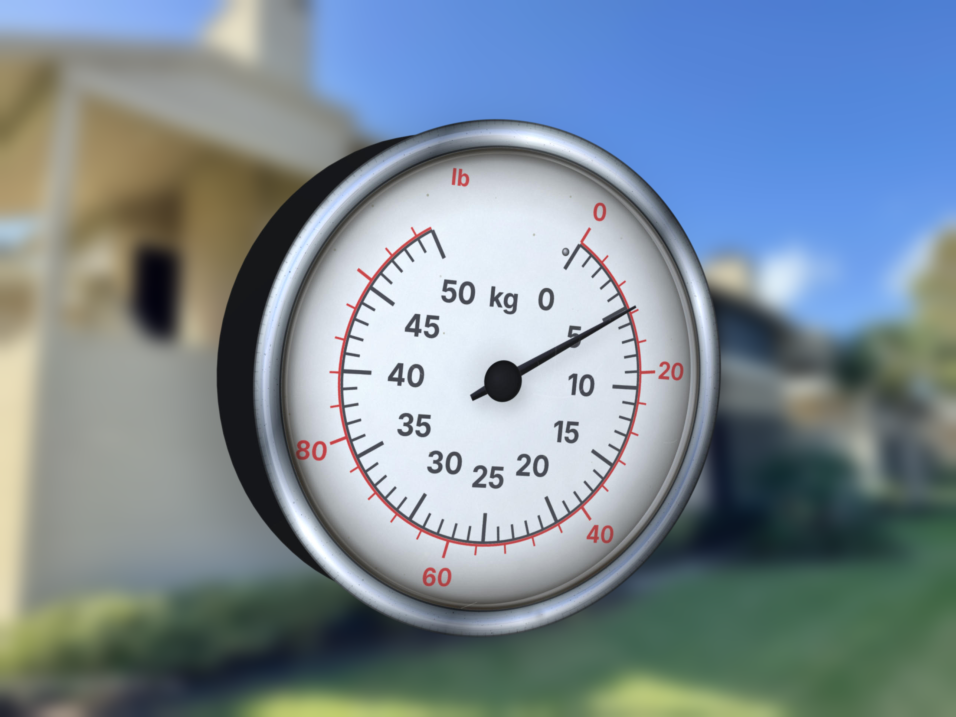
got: 5 kg
